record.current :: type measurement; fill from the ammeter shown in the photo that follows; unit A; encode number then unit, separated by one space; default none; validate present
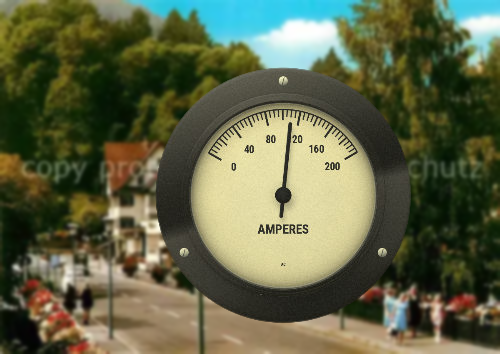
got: 110 A
